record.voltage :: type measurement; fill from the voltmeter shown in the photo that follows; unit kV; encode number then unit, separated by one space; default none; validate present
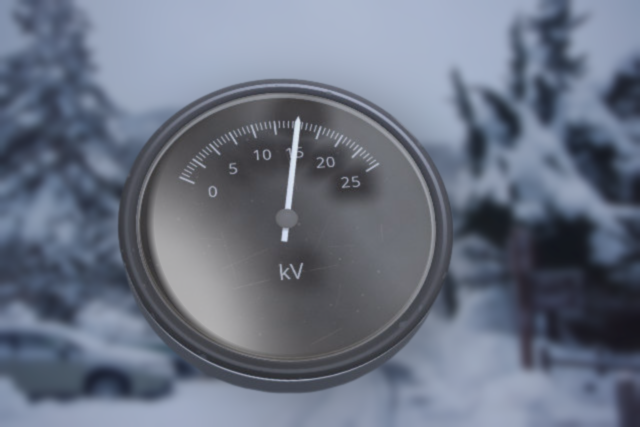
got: 15 kV
